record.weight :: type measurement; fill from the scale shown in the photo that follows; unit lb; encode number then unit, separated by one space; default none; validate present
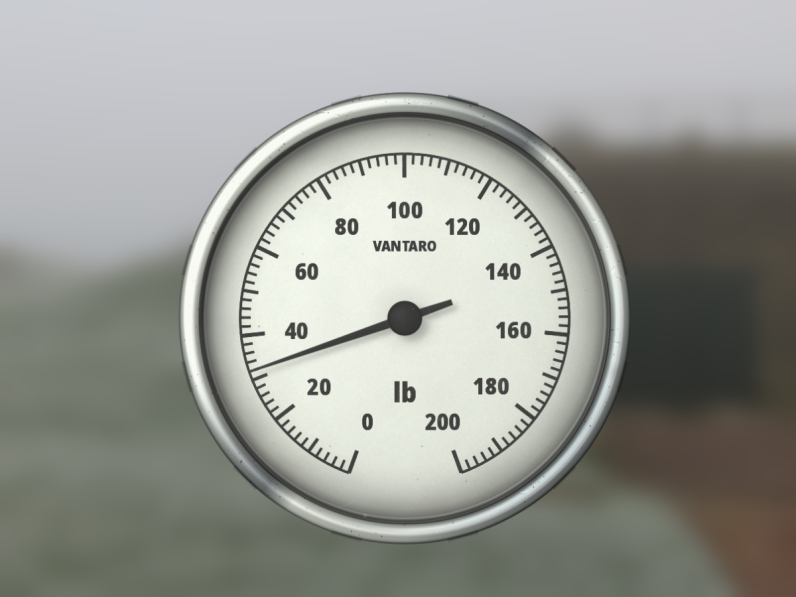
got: 32 lb
